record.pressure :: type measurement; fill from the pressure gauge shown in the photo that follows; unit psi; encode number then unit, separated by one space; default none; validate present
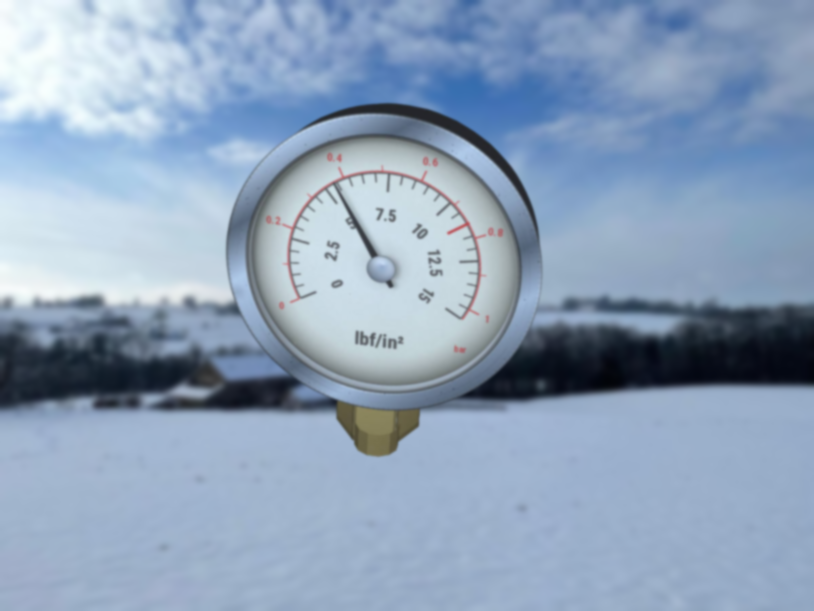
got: 5.5 psi
